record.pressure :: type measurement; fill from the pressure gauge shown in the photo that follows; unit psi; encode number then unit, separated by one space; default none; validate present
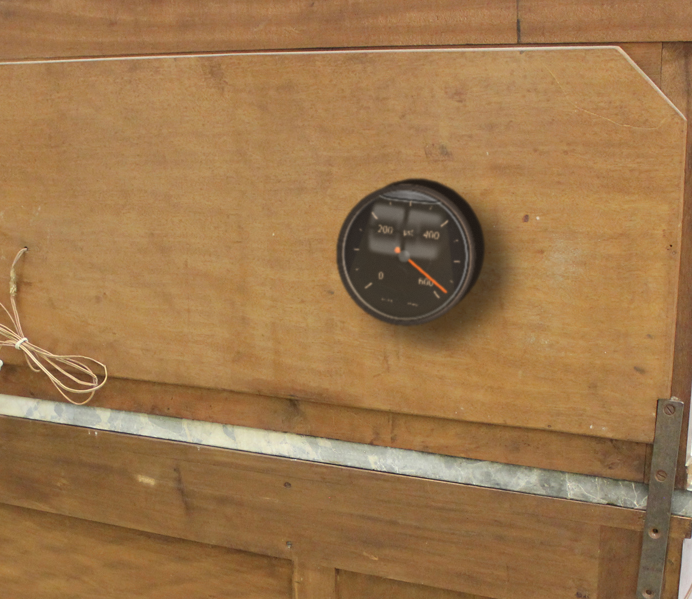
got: 575 psi
